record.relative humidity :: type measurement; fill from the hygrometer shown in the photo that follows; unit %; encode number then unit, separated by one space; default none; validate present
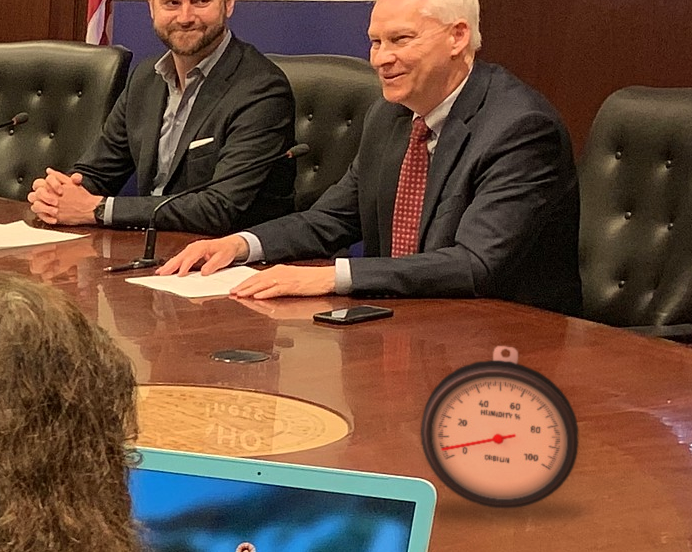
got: 5 %
